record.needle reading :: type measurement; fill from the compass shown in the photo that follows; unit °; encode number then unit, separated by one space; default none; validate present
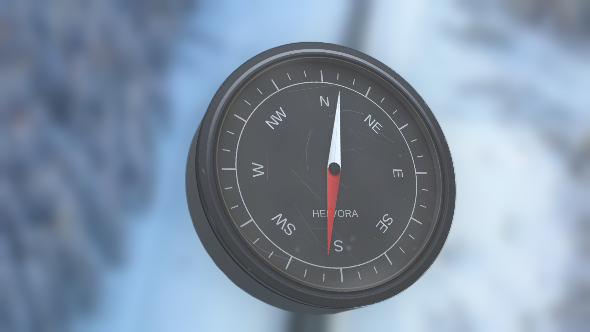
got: 190 °
